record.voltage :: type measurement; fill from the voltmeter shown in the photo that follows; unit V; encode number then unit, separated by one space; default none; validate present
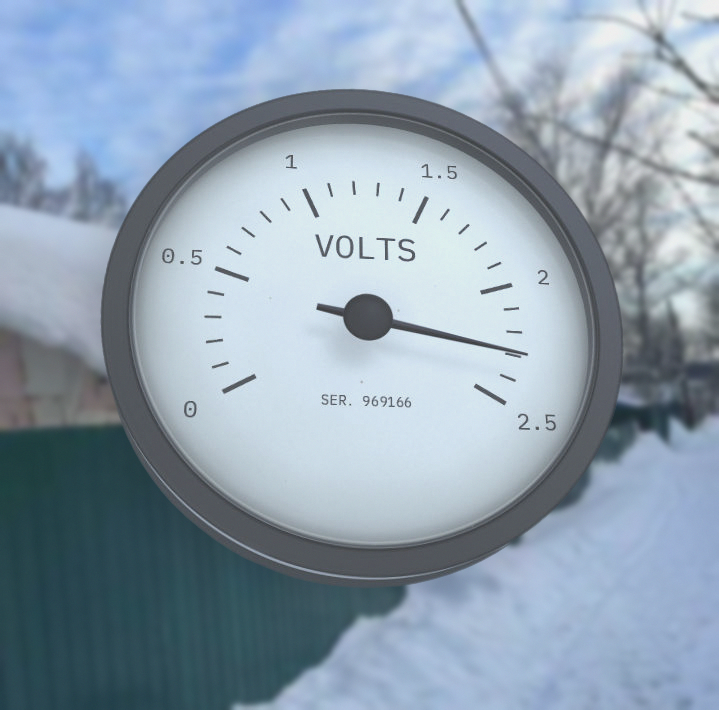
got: 2.3 V
